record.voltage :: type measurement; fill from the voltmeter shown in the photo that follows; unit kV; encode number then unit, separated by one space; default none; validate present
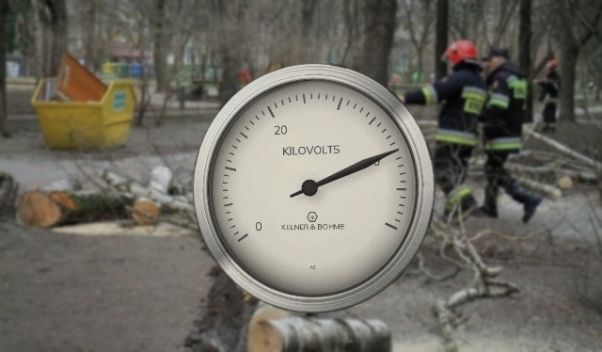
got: 40 kV
